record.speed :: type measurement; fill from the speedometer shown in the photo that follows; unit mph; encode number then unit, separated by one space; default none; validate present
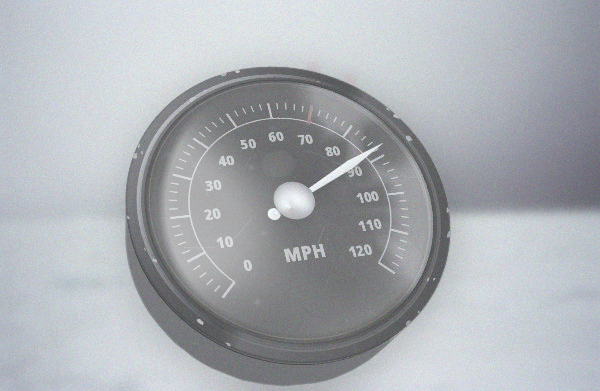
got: 88 mph
